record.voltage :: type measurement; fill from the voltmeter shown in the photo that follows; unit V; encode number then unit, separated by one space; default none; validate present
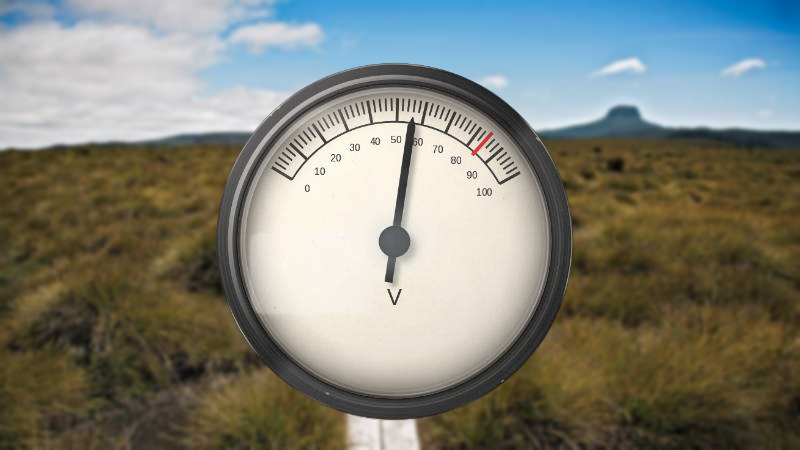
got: 56 V
